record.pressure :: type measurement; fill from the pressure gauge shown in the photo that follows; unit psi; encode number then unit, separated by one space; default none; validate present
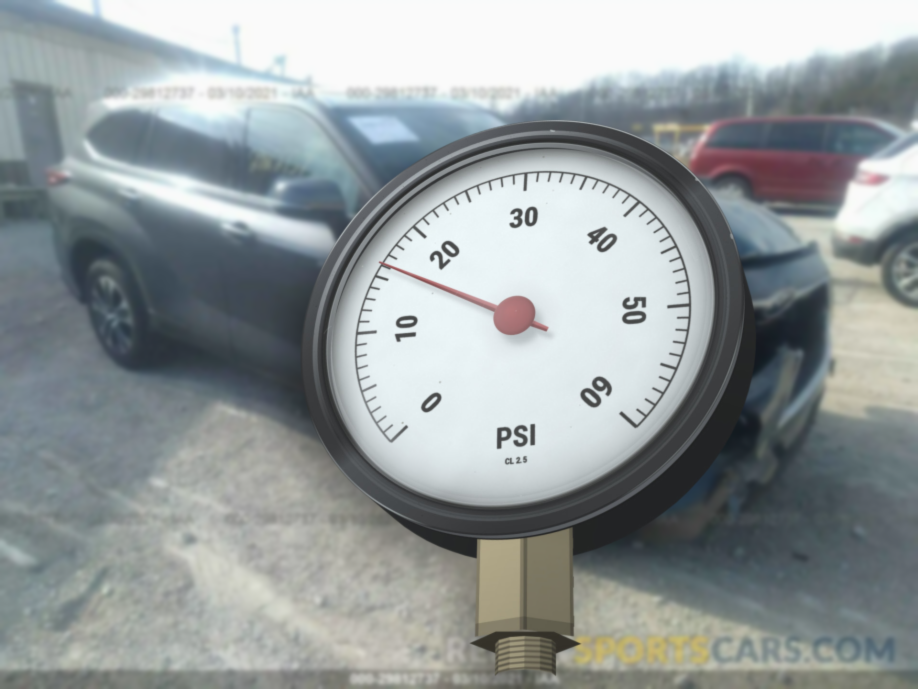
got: 16 psi
